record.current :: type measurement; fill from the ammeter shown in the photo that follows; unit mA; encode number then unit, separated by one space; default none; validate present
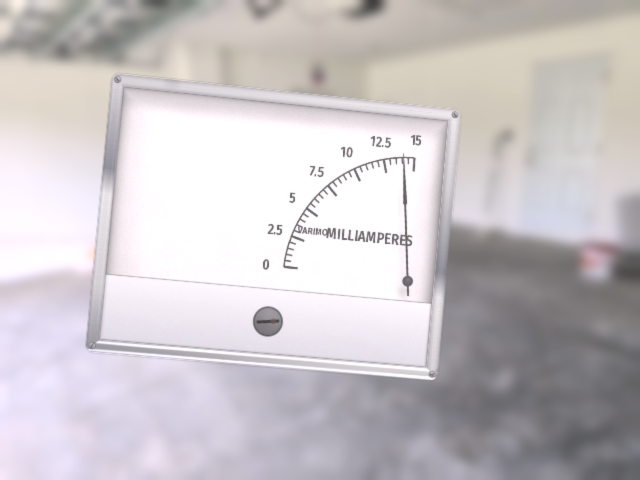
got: 14 mA
